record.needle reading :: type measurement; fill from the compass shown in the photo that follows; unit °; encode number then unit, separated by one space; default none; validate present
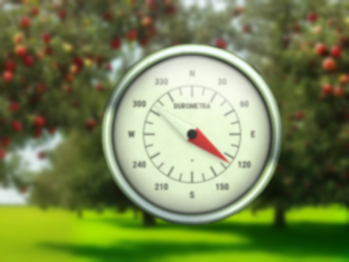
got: 127.5 °
